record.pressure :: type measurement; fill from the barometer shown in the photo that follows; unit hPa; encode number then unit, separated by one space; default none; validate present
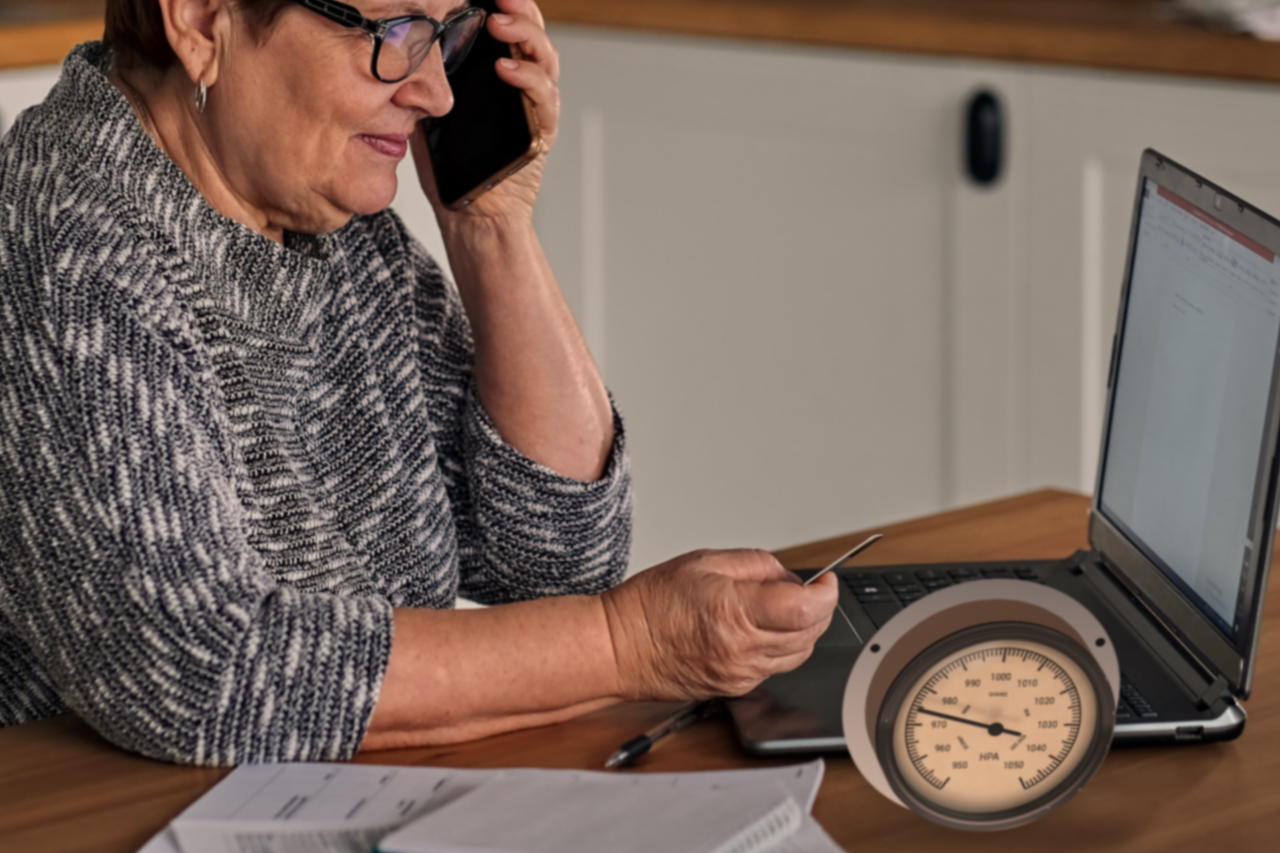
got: 975 hPa
